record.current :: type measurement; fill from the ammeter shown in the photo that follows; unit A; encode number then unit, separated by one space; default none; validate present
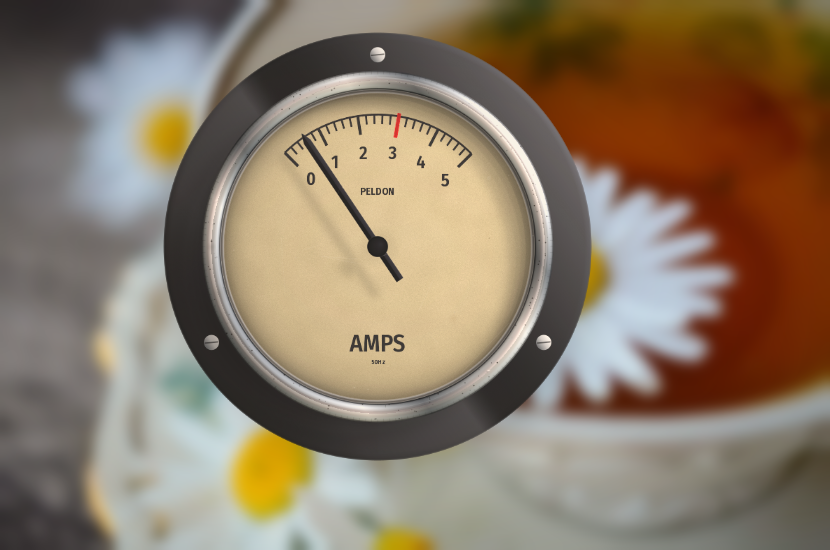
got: 0.6 A
